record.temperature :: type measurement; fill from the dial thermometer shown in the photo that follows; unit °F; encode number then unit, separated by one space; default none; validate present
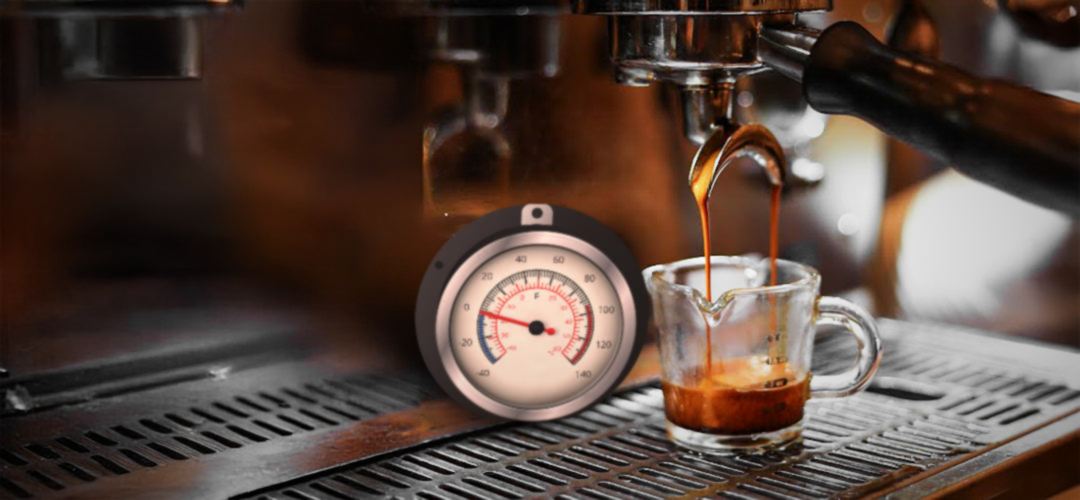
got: 0 °F
